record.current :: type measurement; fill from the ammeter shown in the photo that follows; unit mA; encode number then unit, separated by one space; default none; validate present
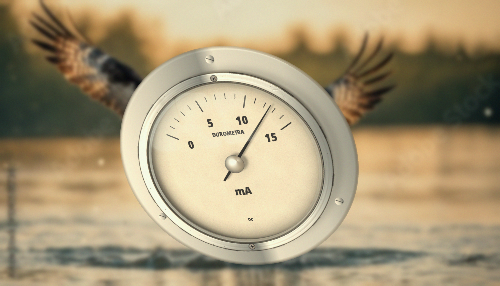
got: 12.5 mA
